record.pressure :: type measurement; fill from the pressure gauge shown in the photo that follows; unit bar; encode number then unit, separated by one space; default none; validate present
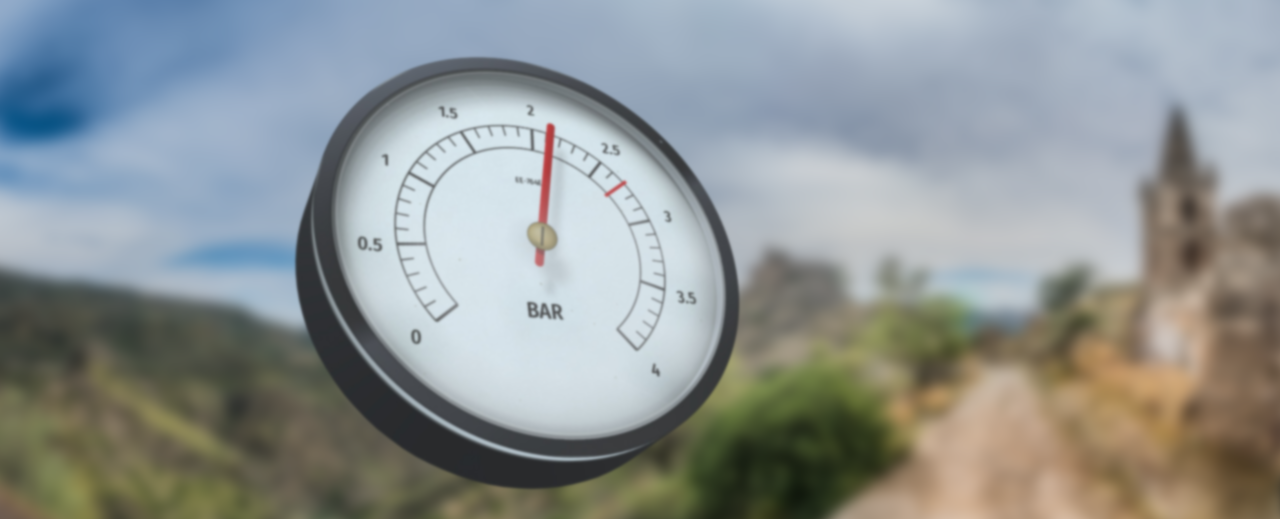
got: 2.1 bar
